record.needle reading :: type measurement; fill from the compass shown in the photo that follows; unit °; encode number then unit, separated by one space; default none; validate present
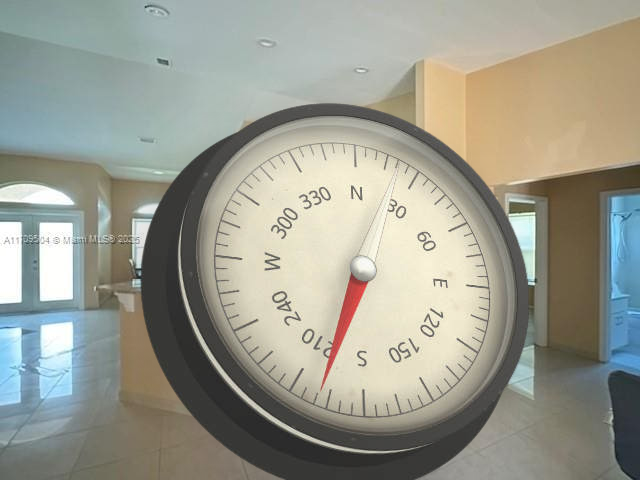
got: 200 °
